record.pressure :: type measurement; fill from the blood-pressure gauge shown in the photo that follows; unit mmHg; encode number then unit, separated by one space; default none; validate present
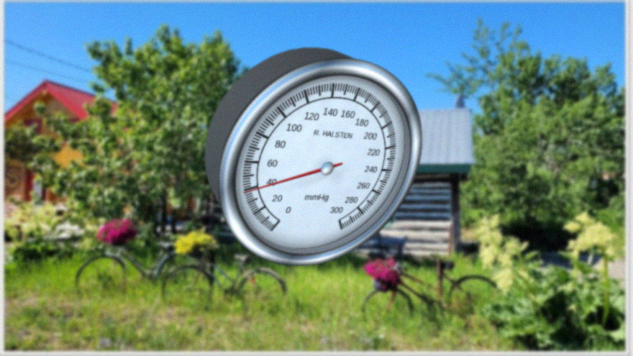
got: 40 mmHg
